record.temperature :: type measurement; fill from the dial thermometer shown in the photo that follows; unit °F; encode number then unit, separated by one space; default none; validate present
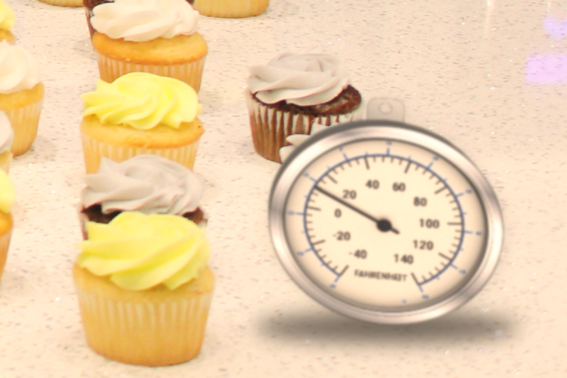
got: 12 °F
